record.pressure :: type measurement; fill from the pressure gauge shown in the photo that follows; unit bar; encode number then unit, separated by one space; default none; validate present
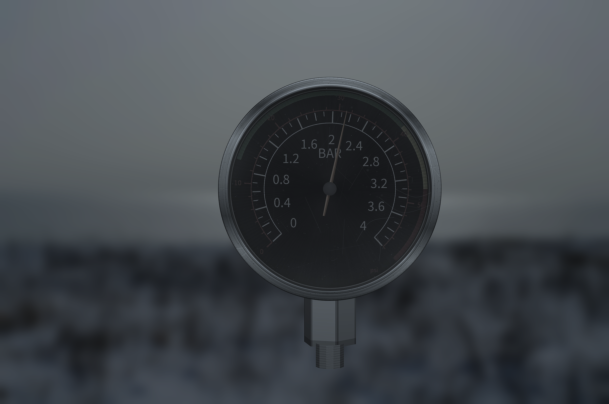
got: 2.15 bar
